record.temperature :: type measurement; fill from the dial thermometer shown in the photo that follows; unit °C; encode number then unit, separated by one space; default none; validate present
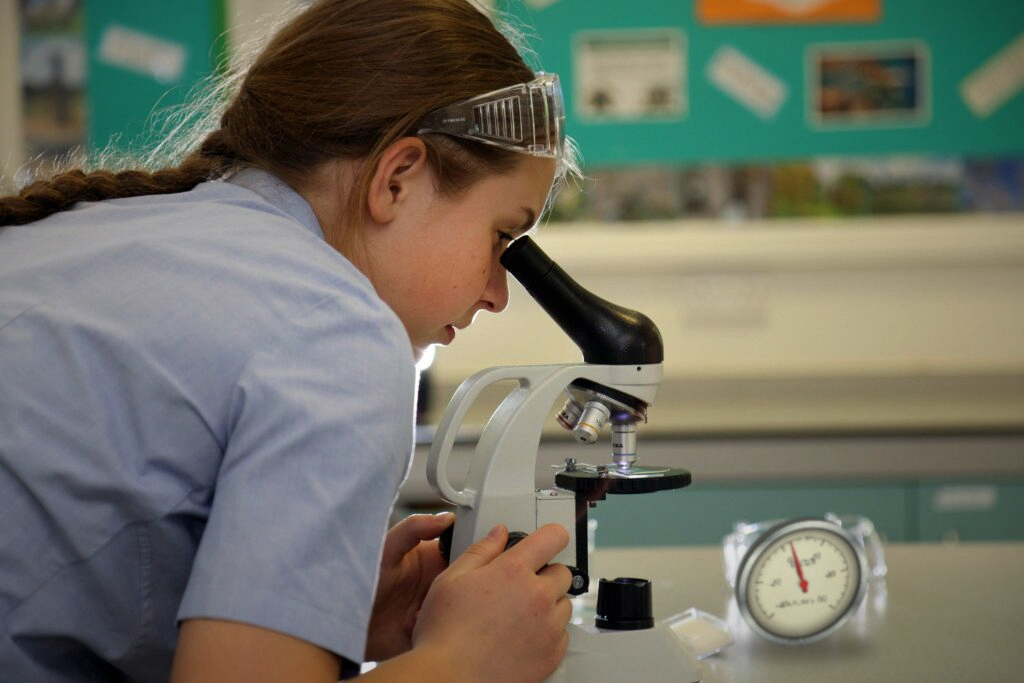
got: 4 °C
